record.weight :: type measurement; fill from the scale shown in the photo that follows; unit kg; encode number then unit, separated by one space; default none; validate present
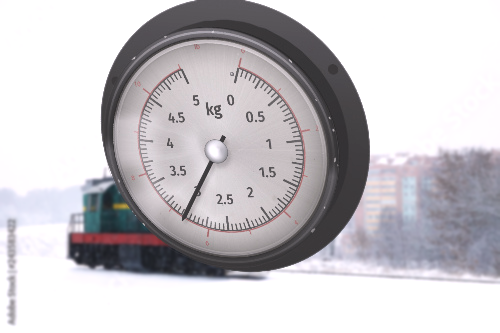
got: 3 kg
